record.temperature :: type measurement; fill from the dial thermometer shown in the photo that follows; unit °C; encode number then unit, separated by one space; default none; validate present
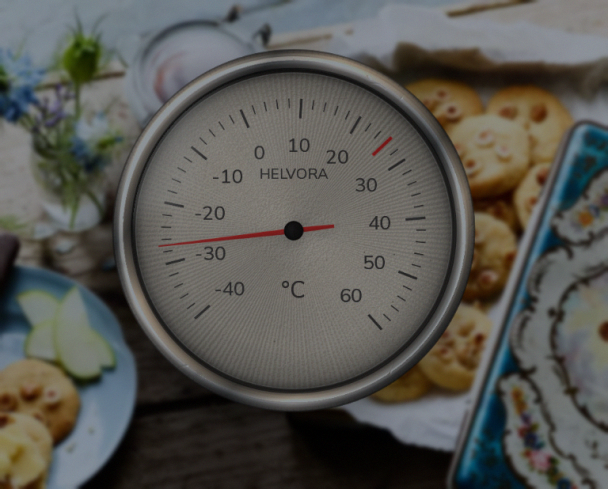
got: -27 °C
